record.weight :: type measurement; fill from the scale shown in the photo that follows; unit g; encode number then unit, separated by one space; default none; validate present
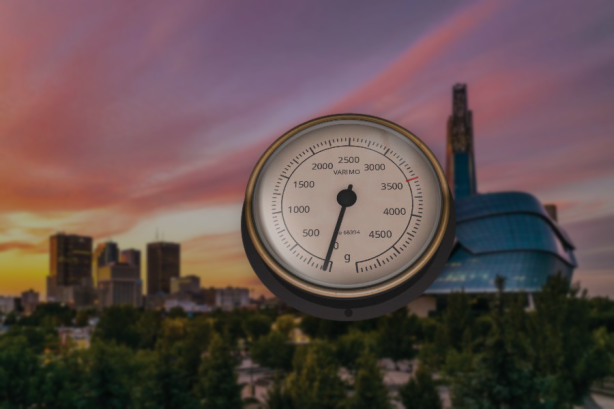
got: 50 g
